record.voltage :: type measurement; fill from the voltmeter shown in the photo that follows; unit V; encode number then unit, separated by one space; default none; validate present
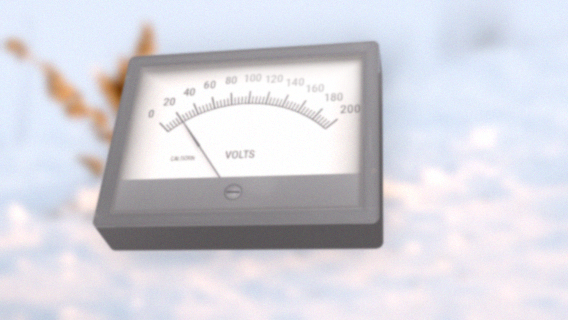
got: 20 V
